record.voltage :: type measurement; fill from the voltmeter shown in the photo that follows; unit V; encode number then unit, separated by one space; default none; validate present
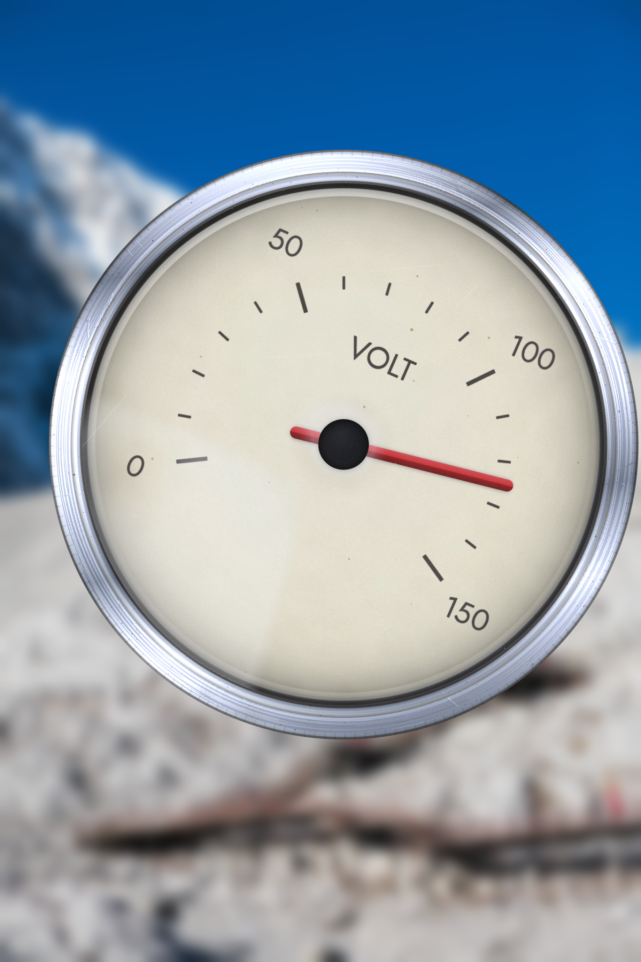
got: 125 V
